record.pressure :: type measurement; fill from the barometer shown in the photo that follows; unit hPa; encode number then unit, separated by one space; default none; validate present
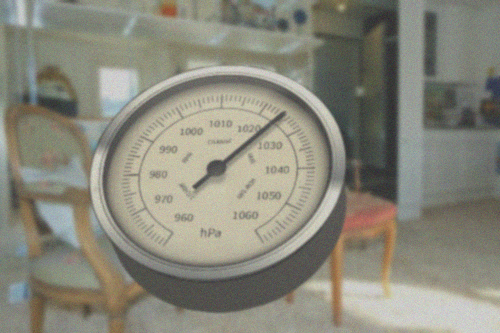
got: 1025 hPa
